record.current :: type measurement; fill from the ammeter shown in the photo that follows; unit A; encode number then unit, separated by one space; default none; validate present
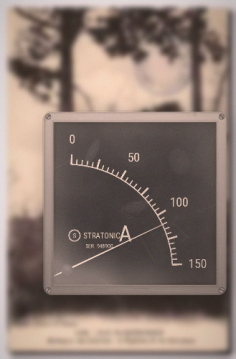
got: 110 A
